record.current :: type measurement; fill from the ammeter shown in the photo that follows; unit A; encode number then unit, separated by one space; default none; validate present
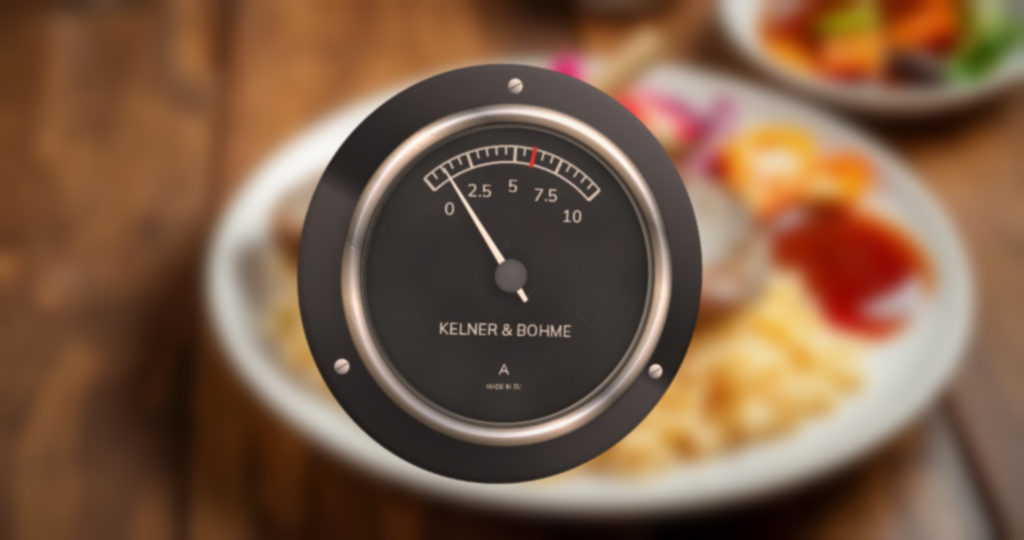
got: 1 A
